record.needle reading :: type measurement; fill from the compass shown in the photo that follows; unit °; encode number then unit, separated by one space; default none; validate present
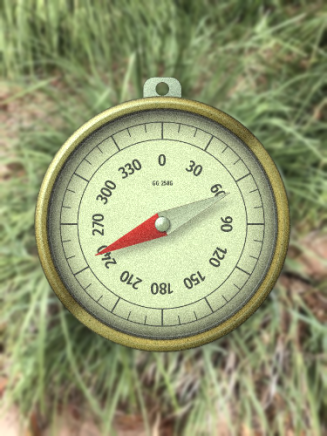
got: 245 °
